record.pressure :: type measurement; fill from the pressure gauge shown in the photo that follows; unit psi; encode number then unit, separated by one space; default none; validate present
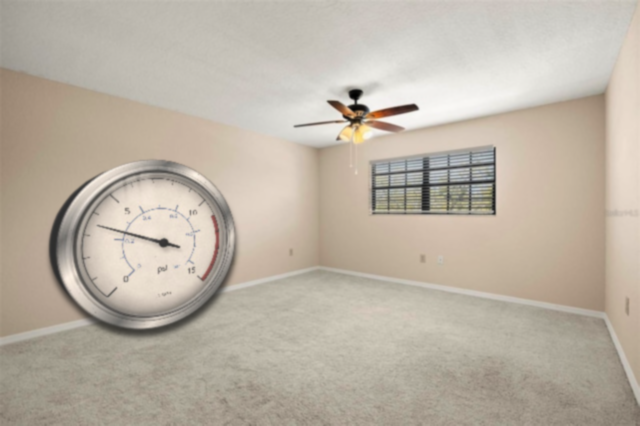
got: 3.5 psi
